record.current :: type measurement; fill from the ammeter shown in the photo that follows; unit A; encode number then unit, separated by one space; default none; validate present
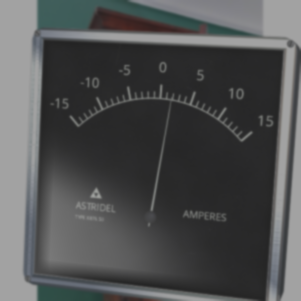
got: 2 A
